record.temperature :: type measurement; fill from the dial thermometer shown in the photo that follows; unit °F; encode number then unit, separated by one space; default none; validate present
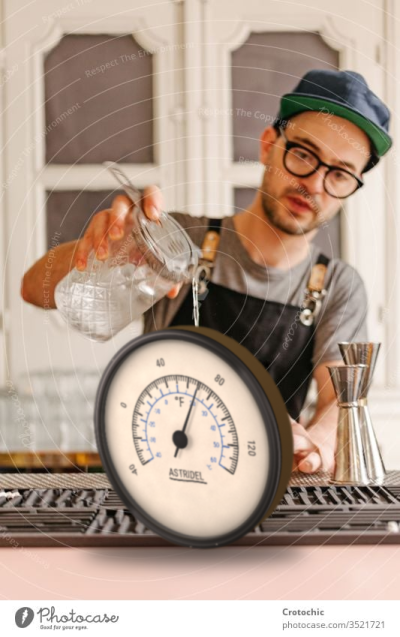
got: 70 °F
